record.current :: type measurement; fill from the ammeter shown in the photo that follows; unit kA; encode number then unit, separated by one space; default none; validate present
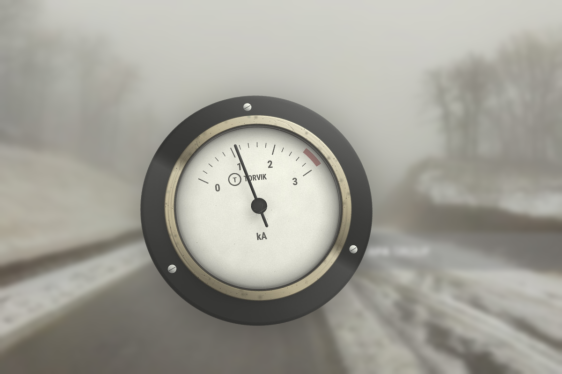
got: 1.1 kA
